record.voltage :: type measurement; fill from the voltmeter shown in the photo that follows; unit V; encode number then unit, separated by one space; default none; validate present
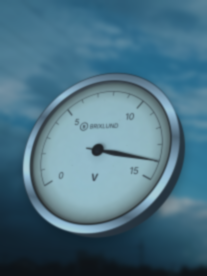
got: 14 V
